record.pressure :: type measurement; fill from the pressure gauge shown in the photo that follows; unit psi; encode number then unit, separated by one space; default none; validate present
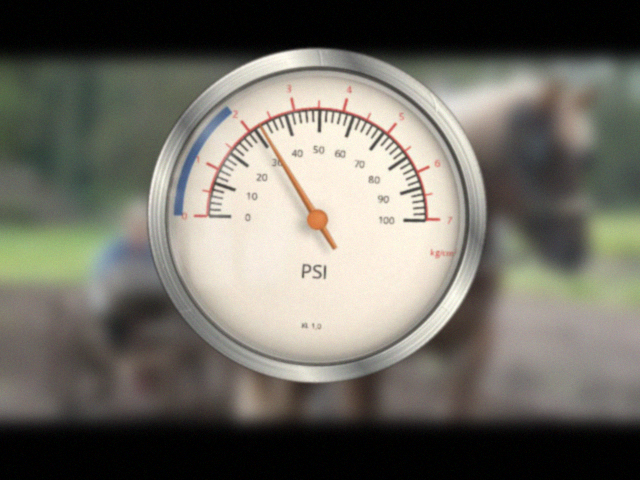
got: 32 psi
